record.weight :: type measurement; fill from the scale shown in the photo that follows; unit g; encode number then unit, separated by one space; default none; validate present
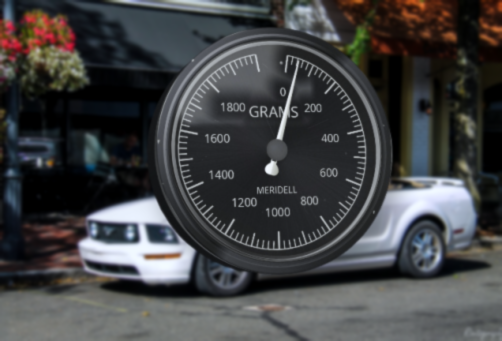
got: 40 g
